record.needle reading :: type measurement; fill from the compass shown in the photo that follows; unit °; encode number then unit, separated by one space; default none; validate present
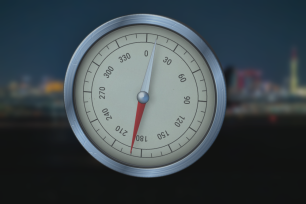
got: 190 °
